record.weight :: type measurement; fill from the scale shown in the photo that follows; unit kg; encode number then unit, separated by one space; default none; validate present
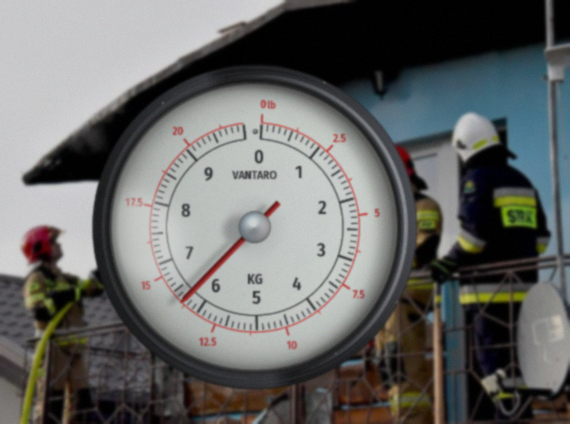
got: 6.3 kg
